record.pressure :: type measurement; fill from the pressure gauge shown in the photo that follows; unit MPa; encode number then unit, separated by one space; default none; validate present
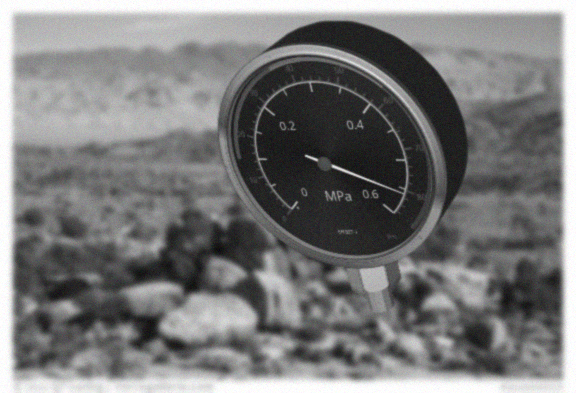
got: 0.55 MPa
